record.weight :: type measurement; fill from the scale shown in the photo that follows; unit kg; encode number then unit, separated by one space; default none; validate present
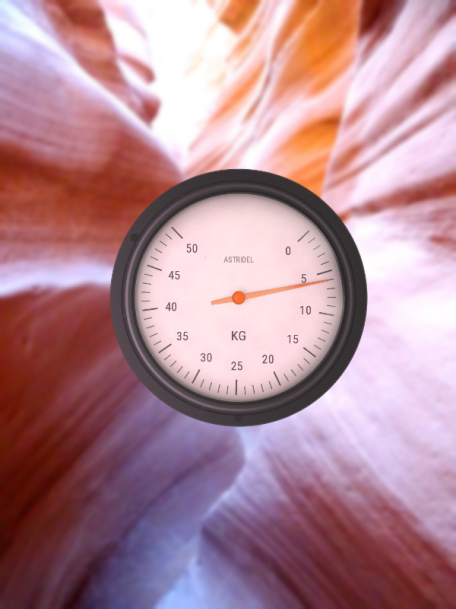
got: 6 kg
